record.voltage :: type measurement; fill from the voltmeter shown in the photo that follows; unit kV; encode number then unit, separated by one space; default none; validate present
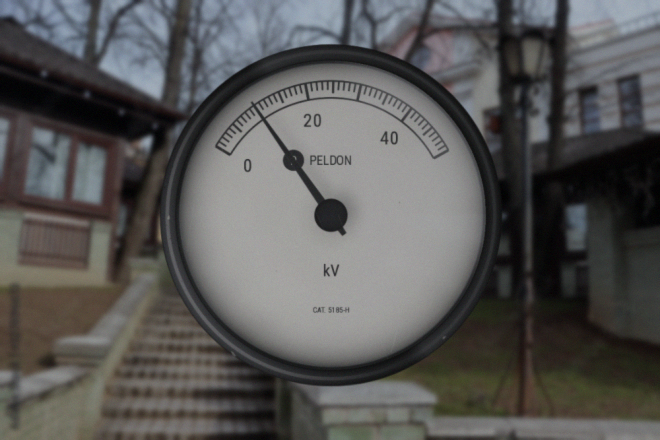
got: 10 kV
